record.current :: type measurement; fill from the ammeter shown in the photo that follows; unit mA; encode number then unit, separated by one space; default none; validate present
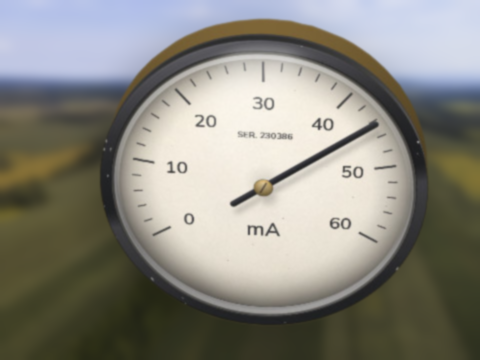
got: 44 mA
